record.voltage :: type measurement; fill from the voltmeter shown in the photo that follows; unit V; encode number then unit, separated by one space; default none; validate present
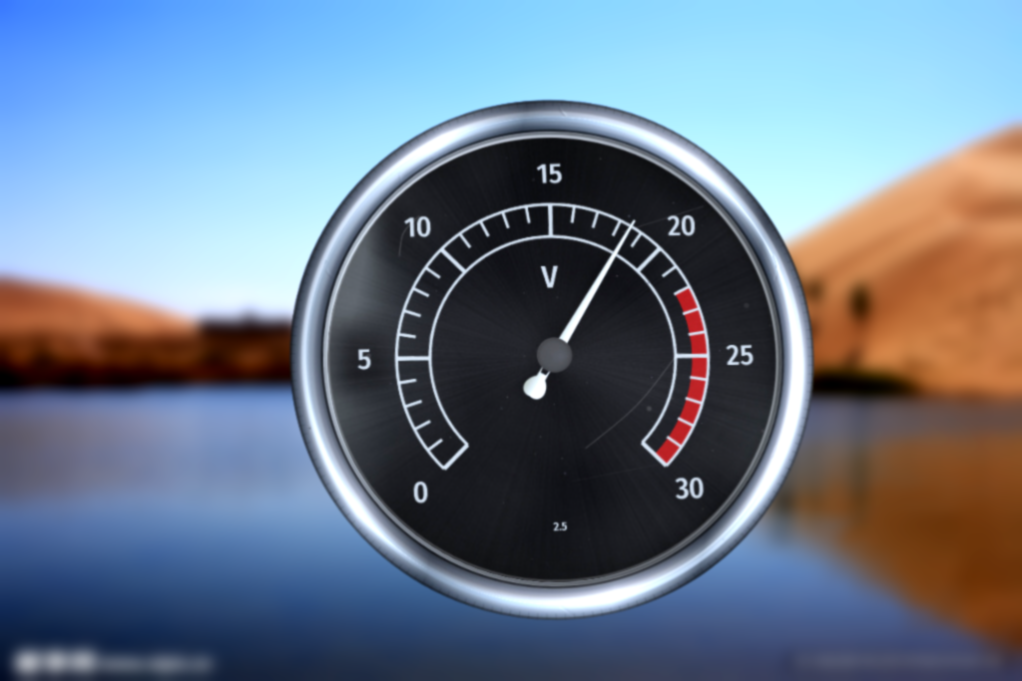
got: 18.5 V
